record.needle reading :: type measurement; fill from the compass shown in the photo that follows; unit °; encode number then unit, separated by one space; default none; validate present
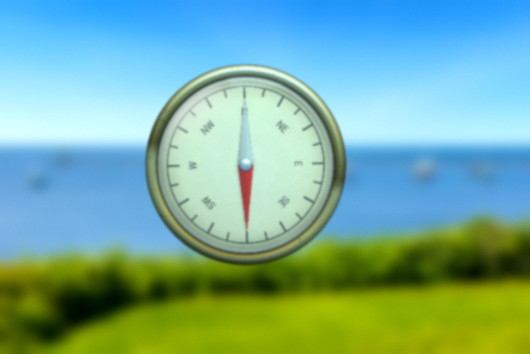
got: 180 °
